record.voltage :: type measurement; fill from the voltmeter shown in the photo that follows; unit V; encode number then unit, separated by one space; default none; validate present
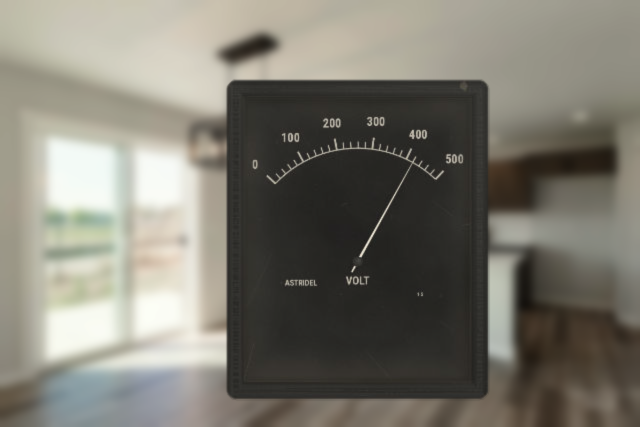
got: 420 V
